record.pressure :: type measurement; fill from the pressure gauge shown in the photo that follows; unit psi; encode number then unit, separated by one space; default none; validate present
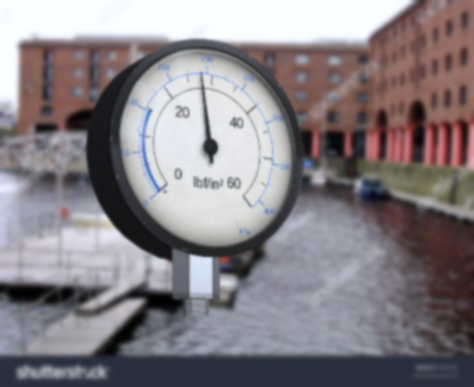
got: 27.5 psi
